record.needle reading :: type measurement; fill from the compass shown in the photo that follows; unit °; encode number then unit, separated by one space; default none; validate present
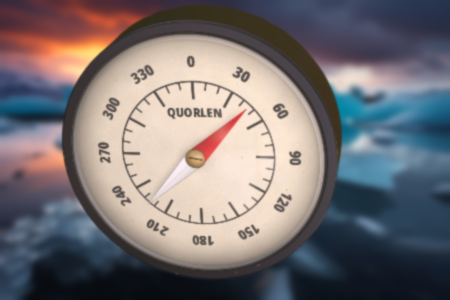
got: 45 °
